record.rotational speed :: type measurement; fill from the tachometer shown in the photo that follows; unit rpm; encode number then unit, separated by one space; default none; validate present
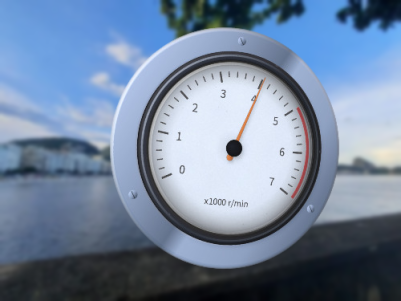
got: 4000 rpm
